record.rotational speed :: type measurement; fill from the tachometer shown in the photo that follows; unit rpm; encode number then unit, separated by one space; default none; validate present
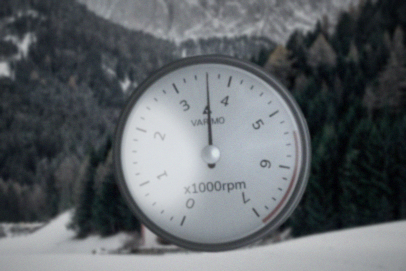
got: 3600 rpm
